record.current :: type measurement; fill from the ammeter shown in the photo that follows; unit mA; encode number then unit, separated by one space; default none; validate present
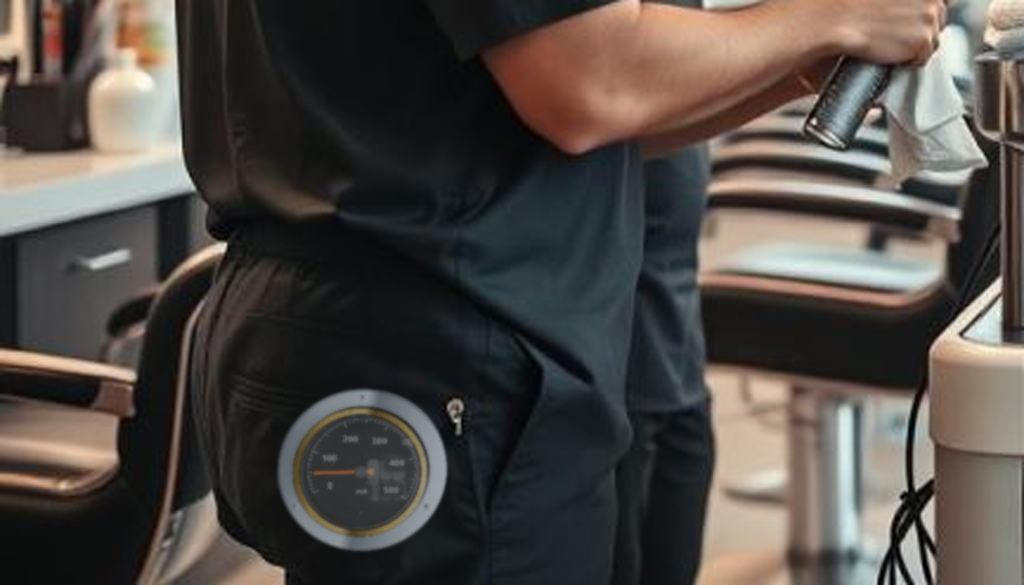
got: 50 mA
